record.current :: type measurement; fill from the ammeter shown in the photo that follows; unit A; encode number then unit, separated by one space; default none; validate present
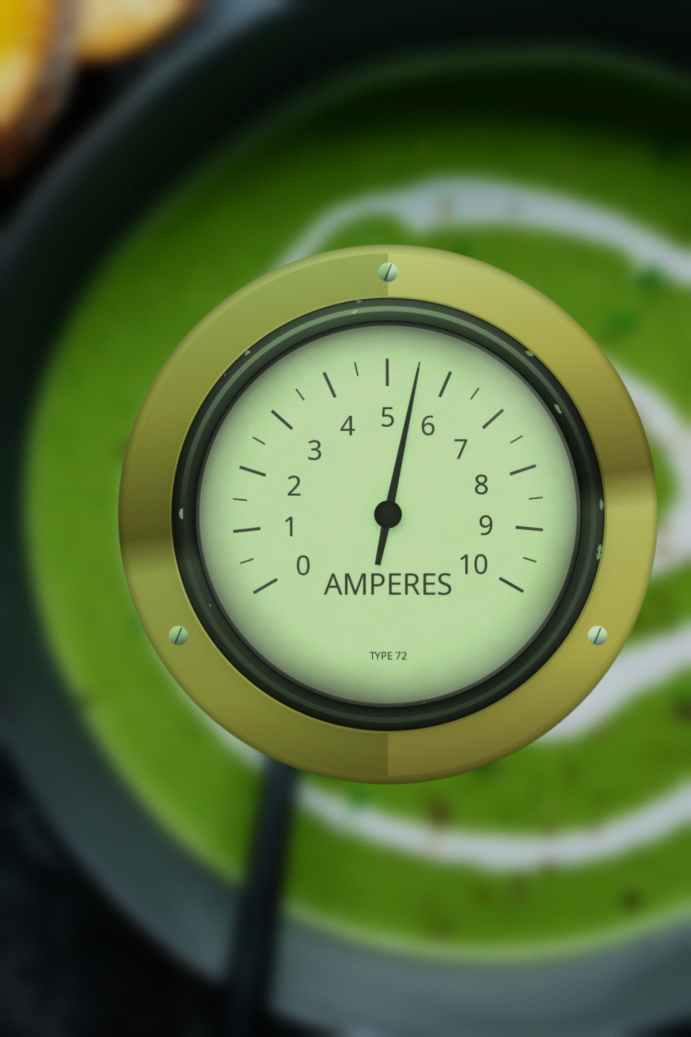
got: 5.5 A
